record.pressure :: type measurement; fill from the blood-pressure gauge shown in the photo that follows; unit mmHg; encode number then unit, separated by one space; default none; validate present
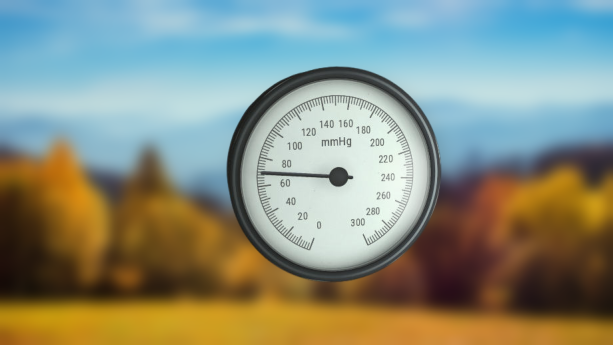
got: 70 mmHg
